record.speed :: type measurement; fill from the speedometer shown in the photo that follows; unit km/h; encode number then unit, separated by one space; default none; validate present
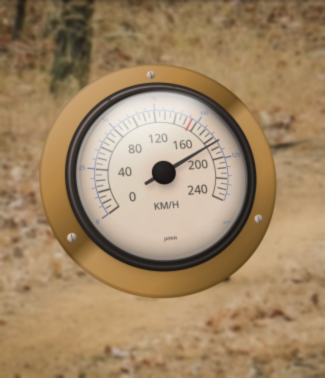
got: 185 km/h
